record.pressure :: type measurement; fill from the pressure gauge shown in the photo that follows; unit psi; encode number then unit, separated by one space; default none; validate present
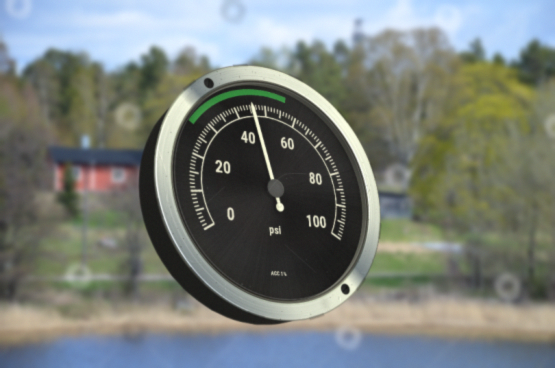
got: 45 psi
